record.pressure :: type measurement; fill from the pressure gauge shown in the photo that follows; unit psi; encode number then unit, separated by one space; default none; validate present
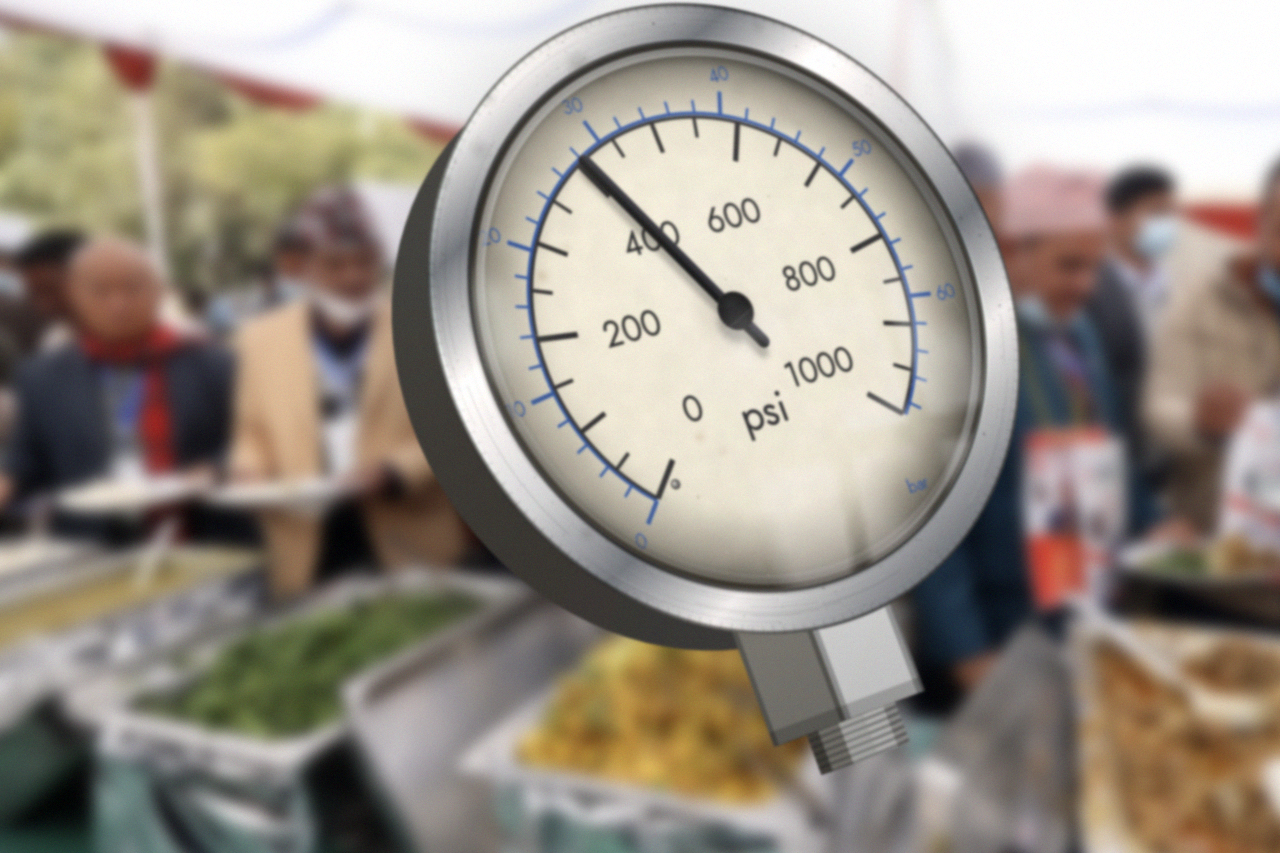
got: 400 psi
